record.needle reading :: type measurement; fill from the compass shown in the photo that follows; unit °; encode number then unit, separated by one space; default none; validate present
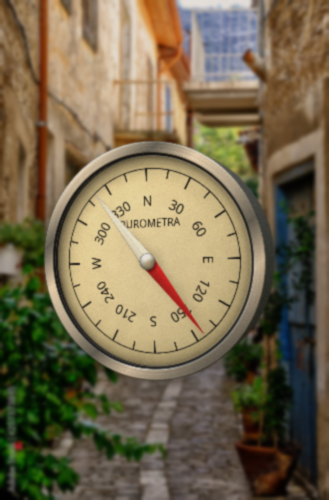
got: 142.5 °
